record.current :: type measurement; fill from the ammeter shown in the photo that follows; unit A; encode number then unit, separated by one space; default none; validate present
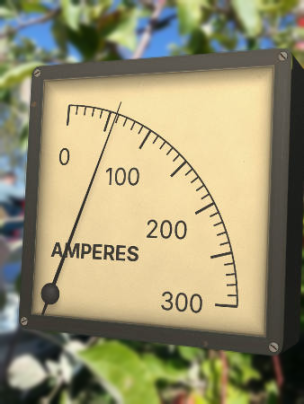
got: 60 A
